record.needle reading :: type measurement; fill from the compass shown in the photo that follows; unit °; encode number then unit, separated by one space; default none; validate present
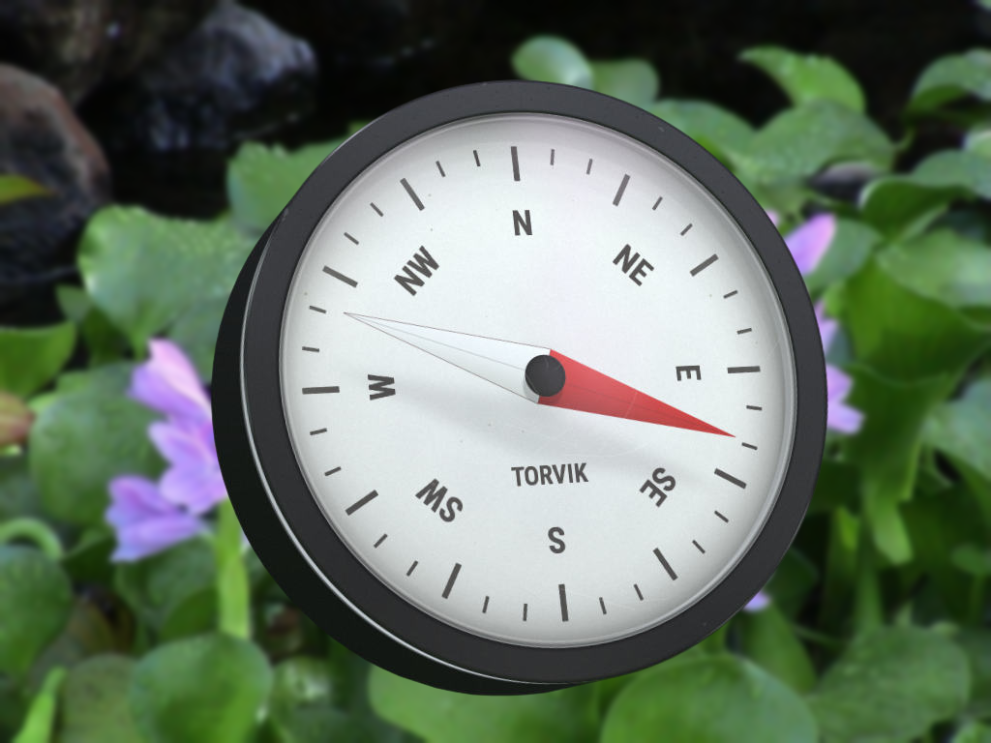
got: 110 °
